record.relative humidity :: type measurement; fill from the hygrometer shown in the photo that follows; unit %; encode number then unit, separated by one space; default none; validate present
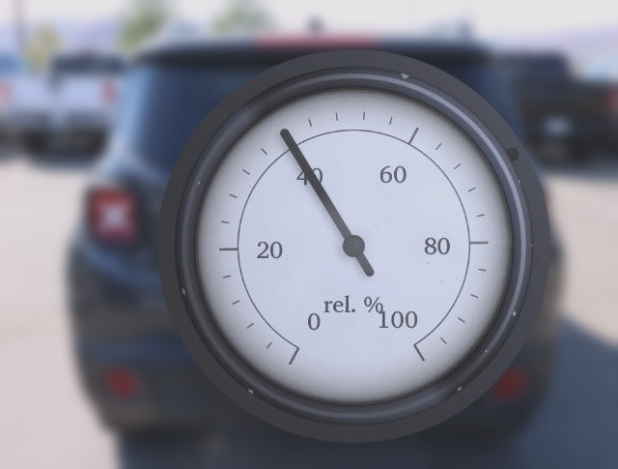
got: 40 %
